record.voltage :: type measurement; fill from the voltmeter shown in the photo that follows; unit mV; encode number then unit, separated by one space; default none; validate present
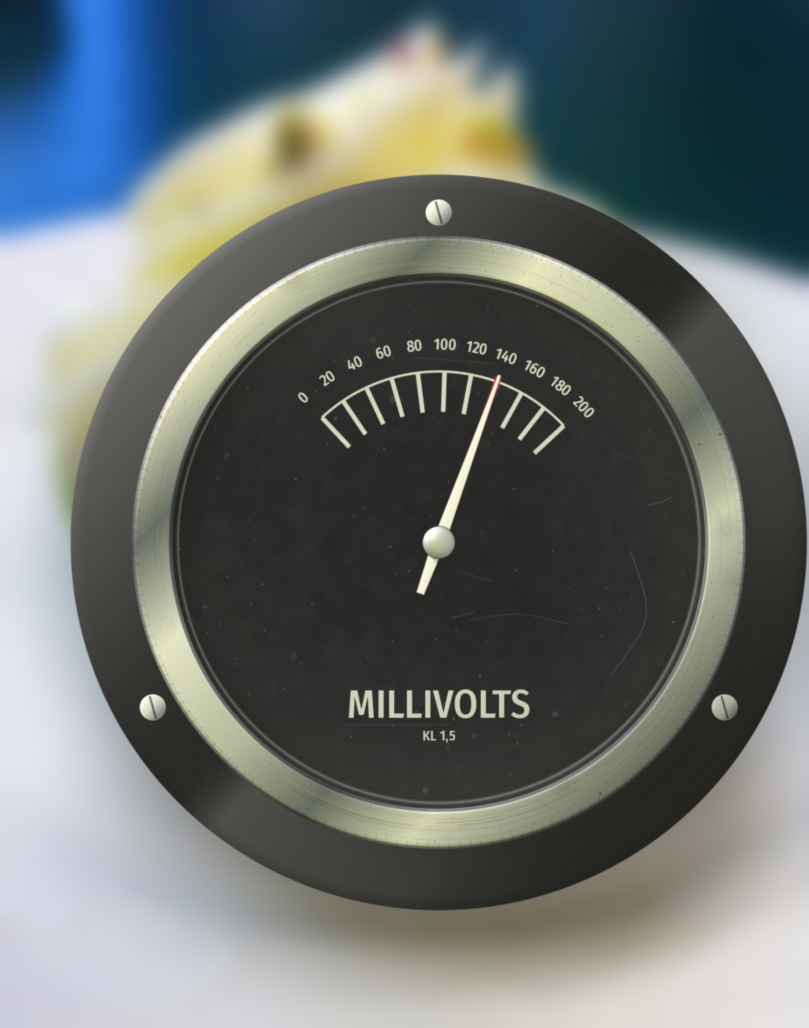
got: 140 mV
